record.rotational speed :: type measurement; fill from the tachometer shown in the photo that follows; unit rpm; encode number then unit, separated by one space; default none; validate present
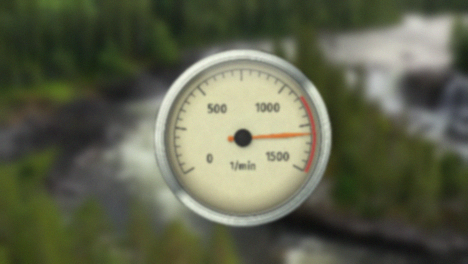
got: 1300 rpm
